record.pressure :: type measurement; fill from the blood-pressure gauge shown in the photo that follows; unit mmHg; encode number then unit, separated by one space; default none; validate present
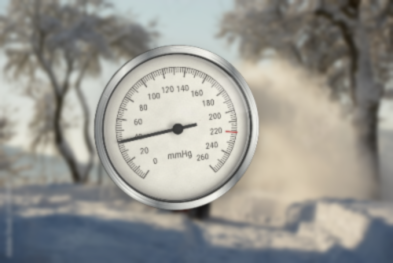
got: 40 mmHg
